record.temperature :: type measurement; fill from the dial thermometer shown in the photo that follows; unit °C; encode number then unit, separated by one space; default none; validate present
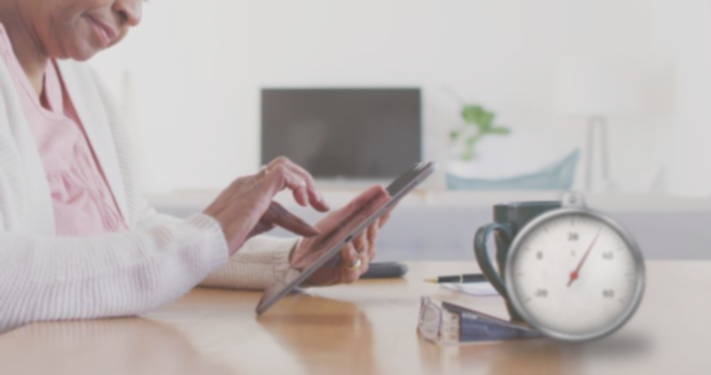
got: 30 °C
